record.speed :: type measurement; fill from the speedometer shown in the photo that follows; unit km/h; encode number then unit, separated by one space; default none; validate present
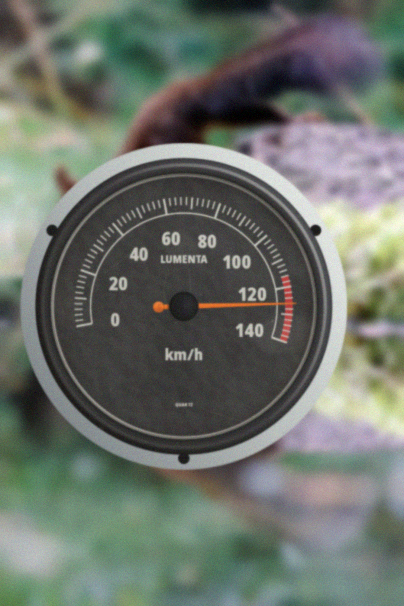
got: 126 km/h
